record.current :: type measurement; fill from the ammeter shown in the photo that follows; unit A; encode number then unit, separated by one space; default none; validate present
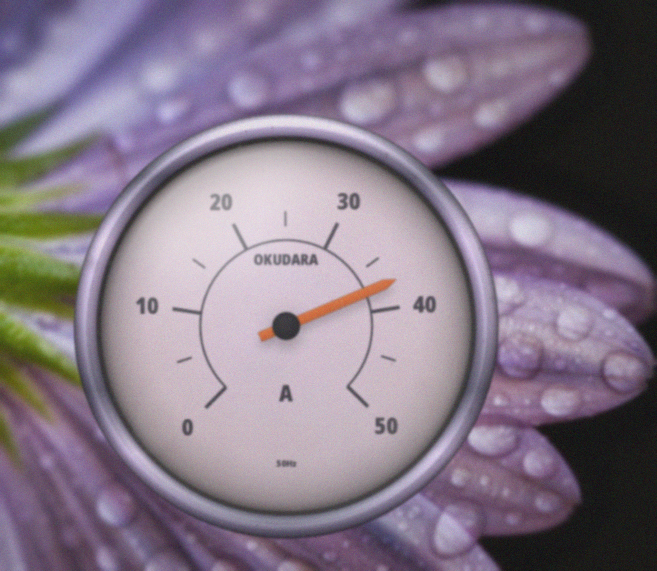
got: 37.5 A
